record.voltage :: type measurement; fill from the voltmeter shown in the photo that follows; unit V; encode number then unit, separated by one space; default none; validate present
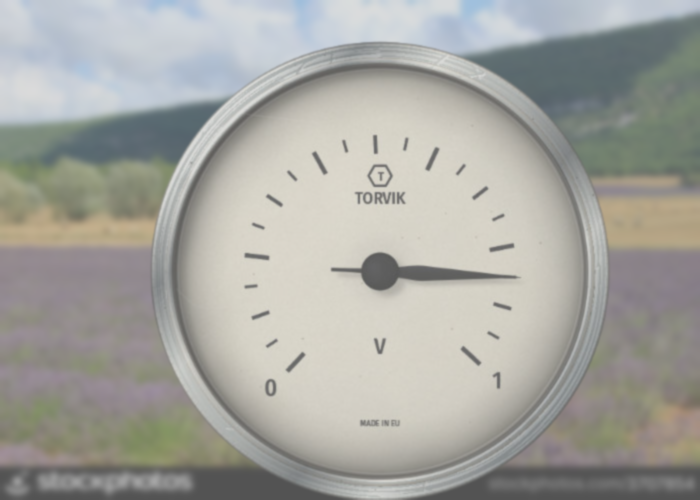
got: 0.85 V
